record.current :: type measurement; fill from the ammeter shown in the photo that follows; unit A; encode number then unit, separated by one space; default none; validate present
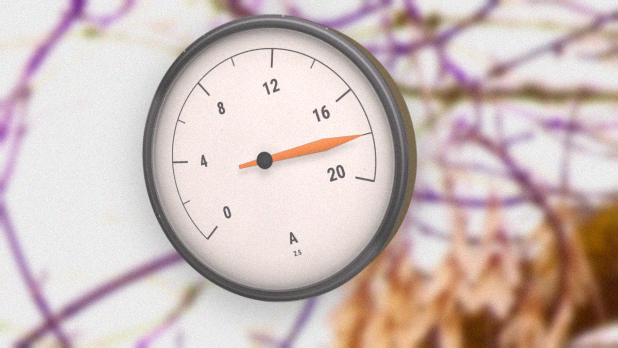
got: 18 A
